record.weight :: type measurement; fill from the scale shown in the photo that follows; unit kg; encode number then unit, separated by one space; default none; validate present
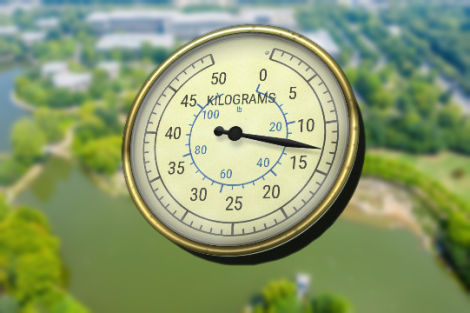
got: 13 kg
